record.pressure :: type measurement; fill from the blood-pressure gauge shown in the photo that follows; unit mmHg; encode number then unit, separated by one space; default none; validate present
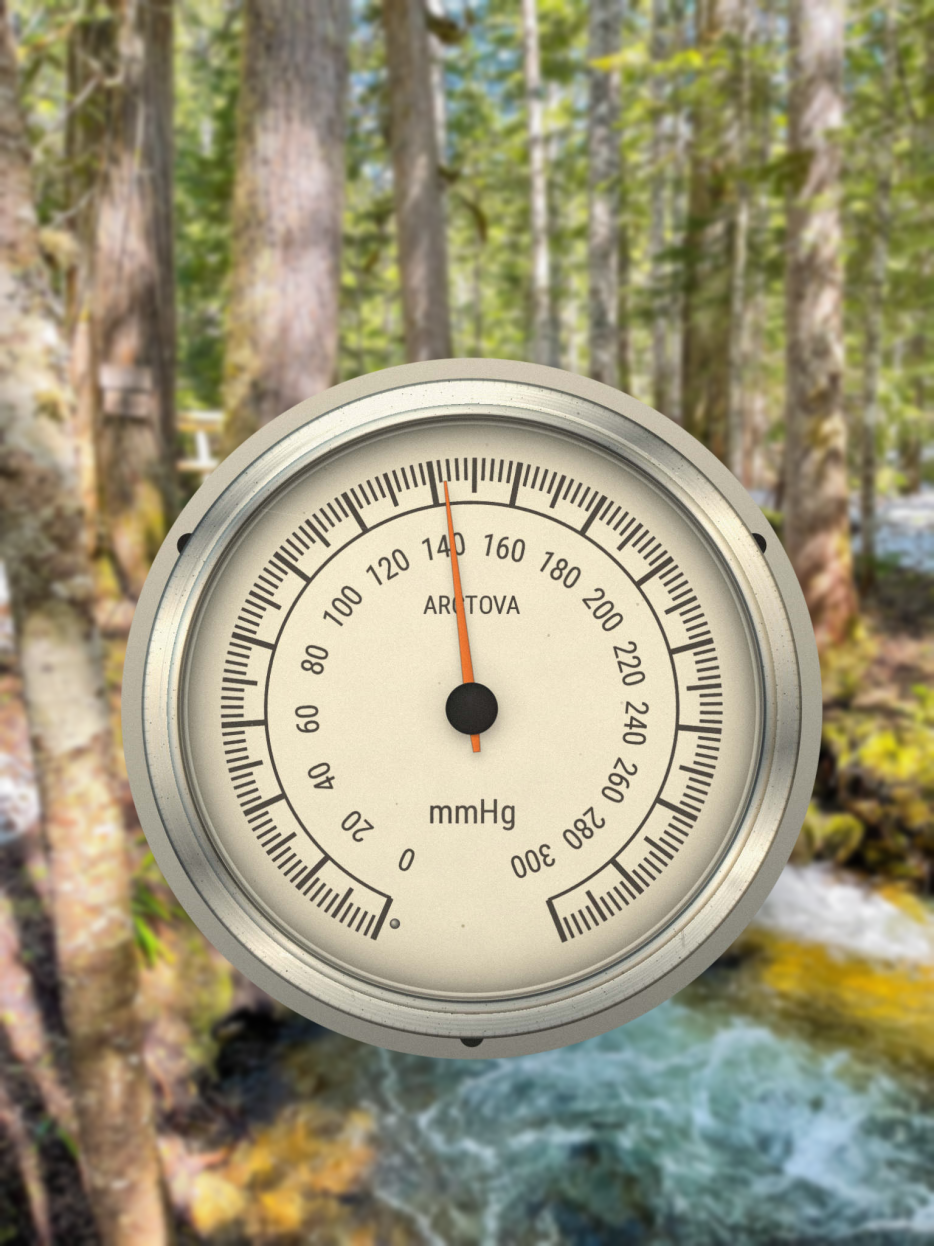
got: 143 mmHg
